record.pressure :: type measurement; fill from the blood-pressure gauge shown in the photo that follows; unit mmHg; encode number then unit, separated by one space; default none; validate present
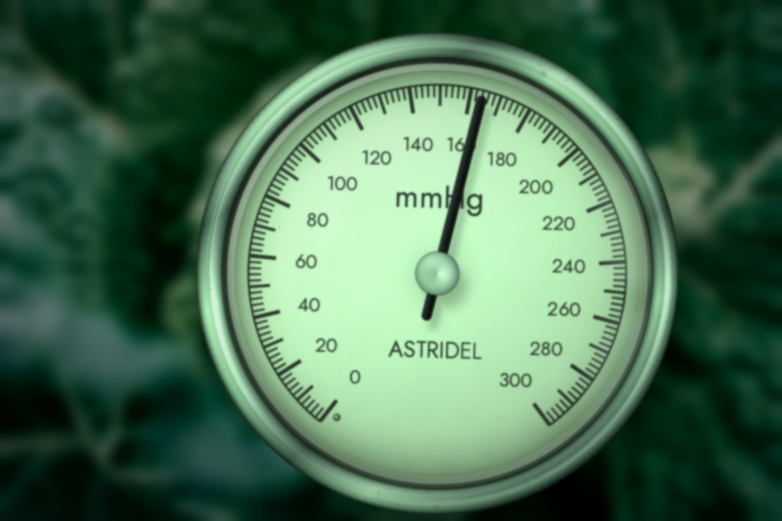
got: 164 mmHg
